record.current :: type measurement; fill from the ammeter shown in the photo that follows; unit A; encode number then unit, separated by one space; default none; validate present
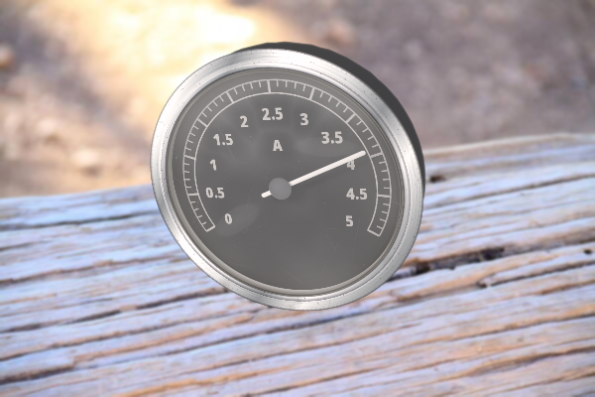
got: 3.9 A
